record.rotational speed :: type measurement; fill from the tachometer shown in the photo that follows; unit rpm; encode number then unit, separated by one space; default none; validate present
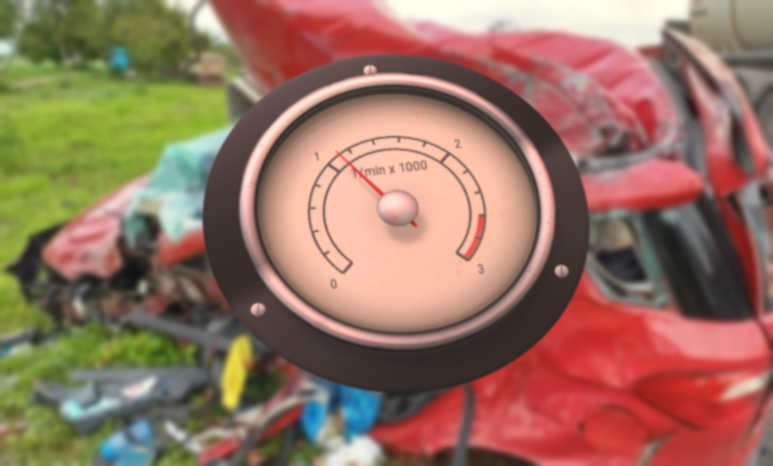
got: 1100 rpm
